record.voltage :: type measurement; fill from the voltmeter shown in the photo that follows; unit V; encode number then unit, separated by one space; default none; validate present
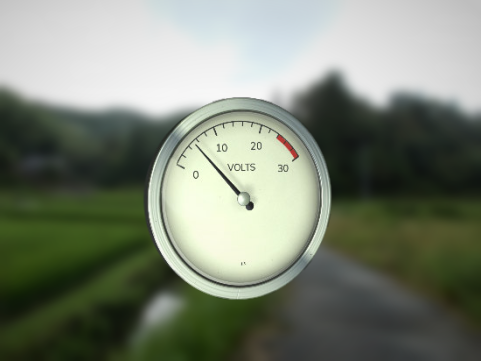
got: 5 V
